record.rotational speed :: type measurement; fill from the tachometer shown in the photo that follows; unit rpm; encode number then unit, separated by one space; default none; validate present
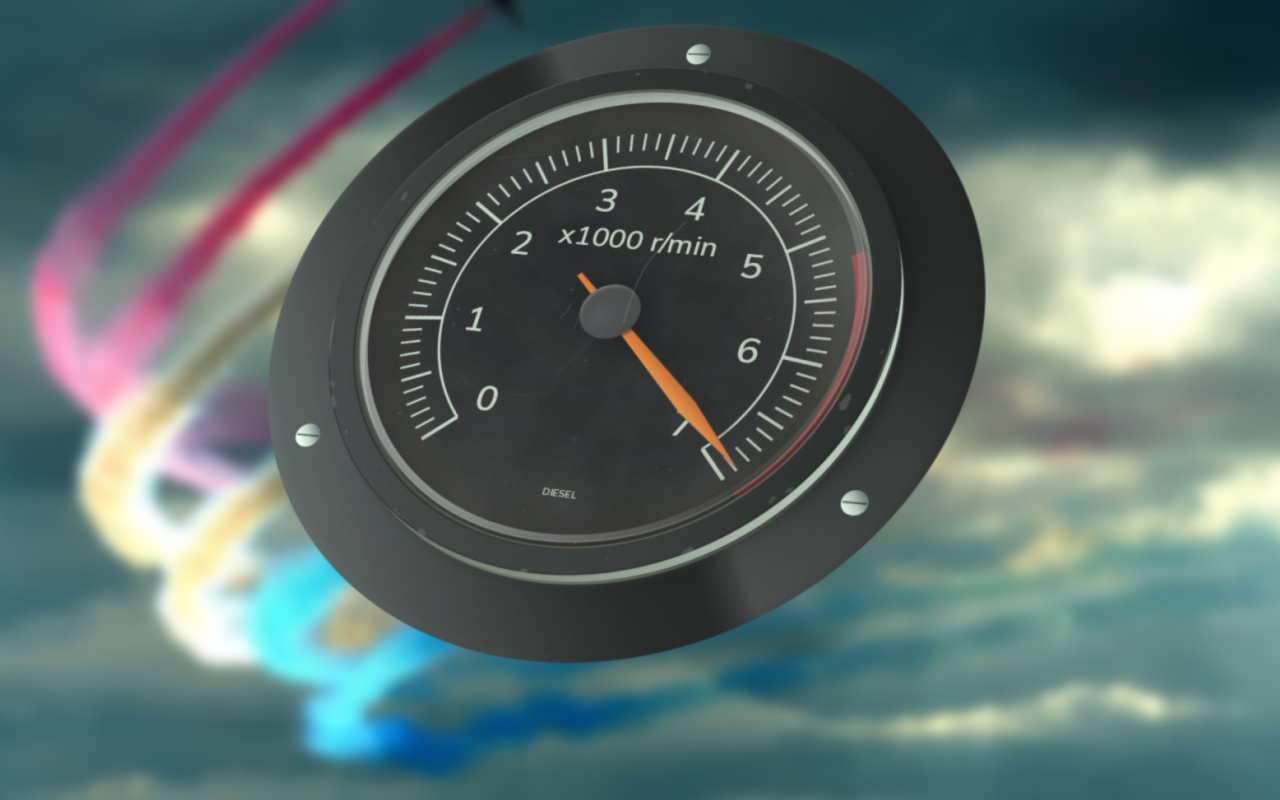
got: 6900 rpm
